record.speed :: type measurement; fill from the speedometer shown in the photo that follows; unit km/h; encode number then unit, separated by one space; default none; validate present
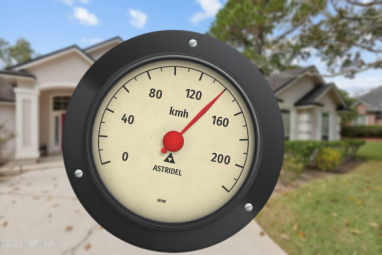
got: 140 km/h
